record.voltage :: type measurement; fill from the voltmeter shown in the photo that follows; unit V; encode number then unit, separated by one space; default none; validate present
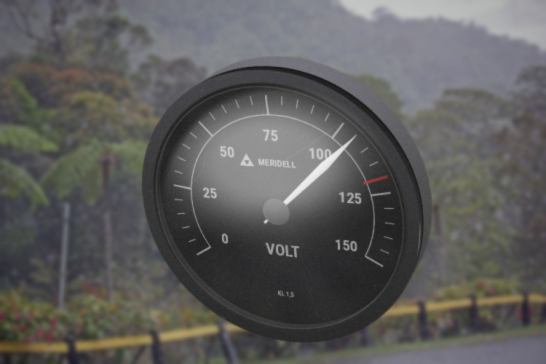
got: 105 V
